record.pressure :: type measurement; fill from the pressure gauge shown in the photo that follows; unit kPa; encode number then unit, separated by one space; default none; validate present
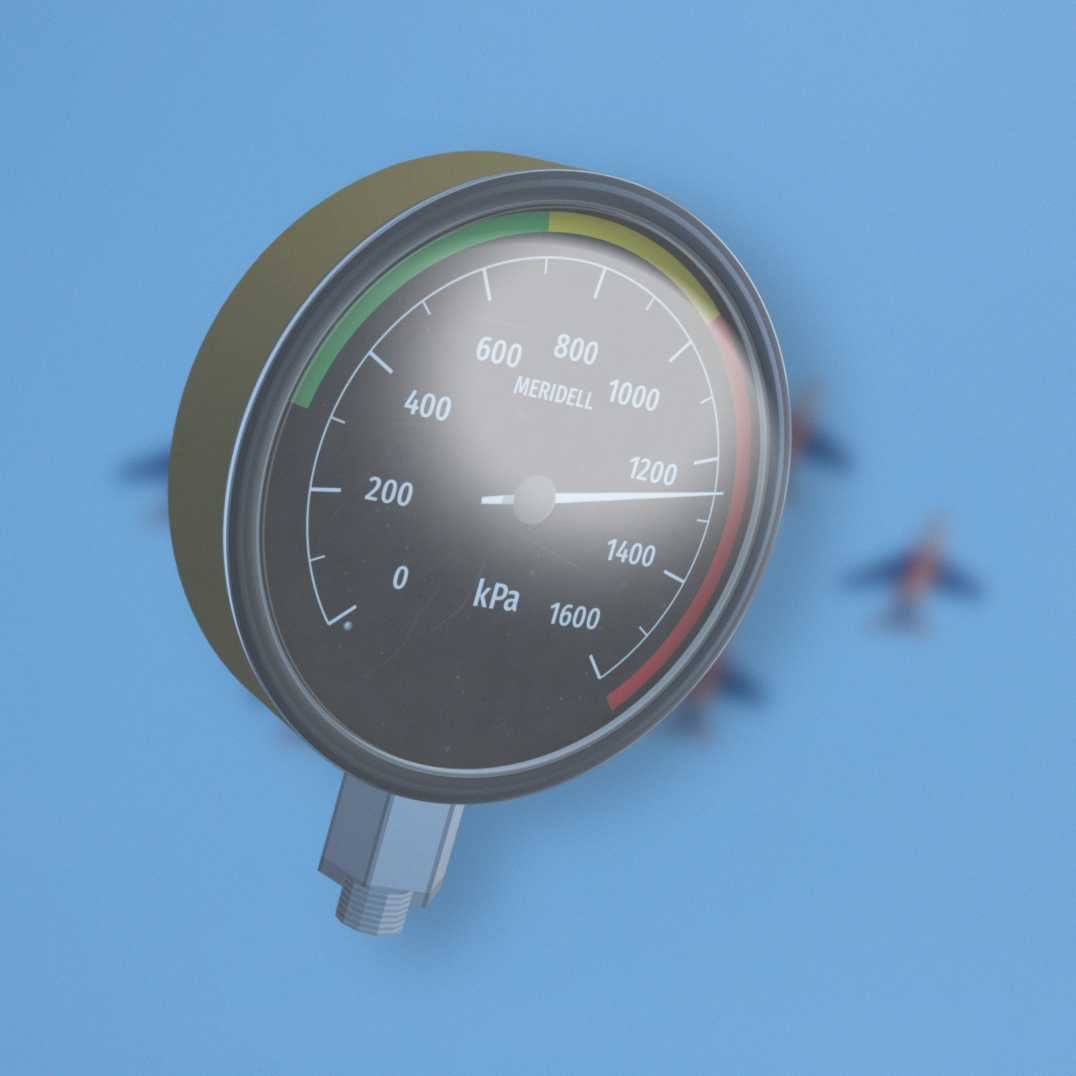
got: 1250 kPa
